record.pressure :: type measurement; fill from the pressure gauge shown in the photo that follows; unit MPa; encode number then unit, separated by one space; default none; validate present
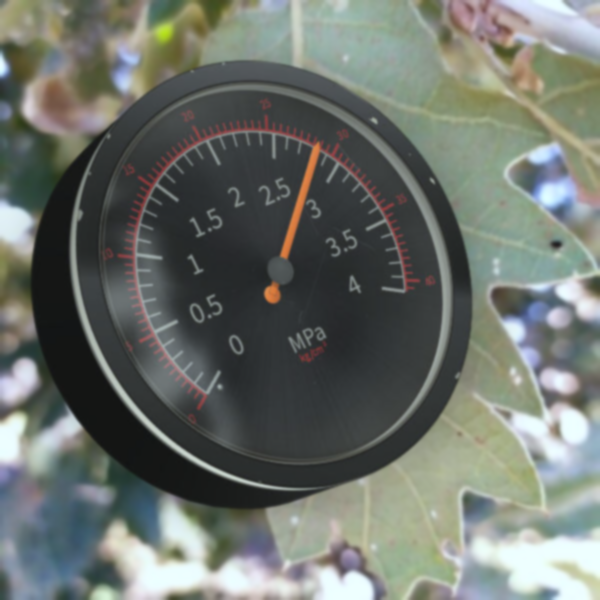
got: 2.8 MPa
